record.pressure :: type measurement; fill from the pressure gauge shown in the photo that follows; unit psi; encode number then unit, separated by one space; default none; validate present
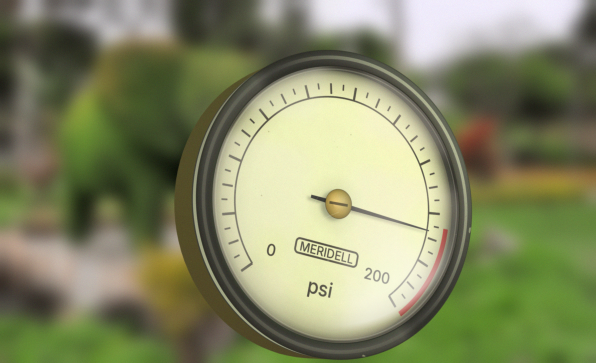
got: 167.5 psi
